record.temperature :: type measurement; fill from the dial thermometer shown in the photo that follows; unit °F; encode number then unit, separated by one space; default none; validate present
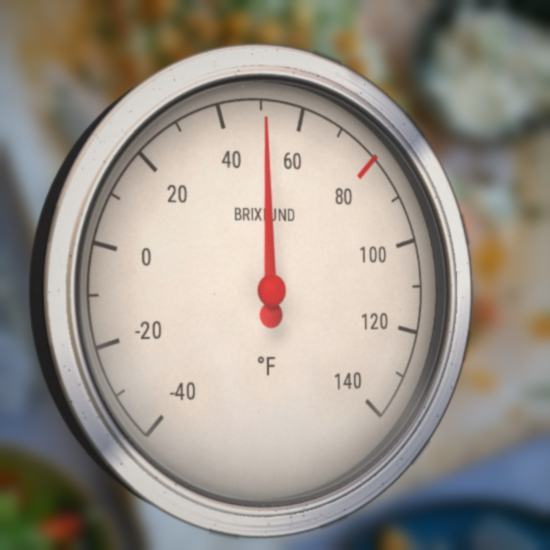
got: 50 °F
